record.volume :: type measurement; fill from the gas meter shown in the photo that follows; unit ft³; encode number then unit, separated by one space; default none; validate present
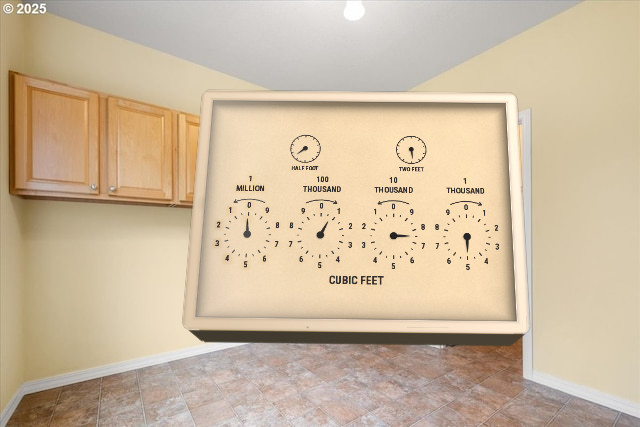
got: 7500 ft³
